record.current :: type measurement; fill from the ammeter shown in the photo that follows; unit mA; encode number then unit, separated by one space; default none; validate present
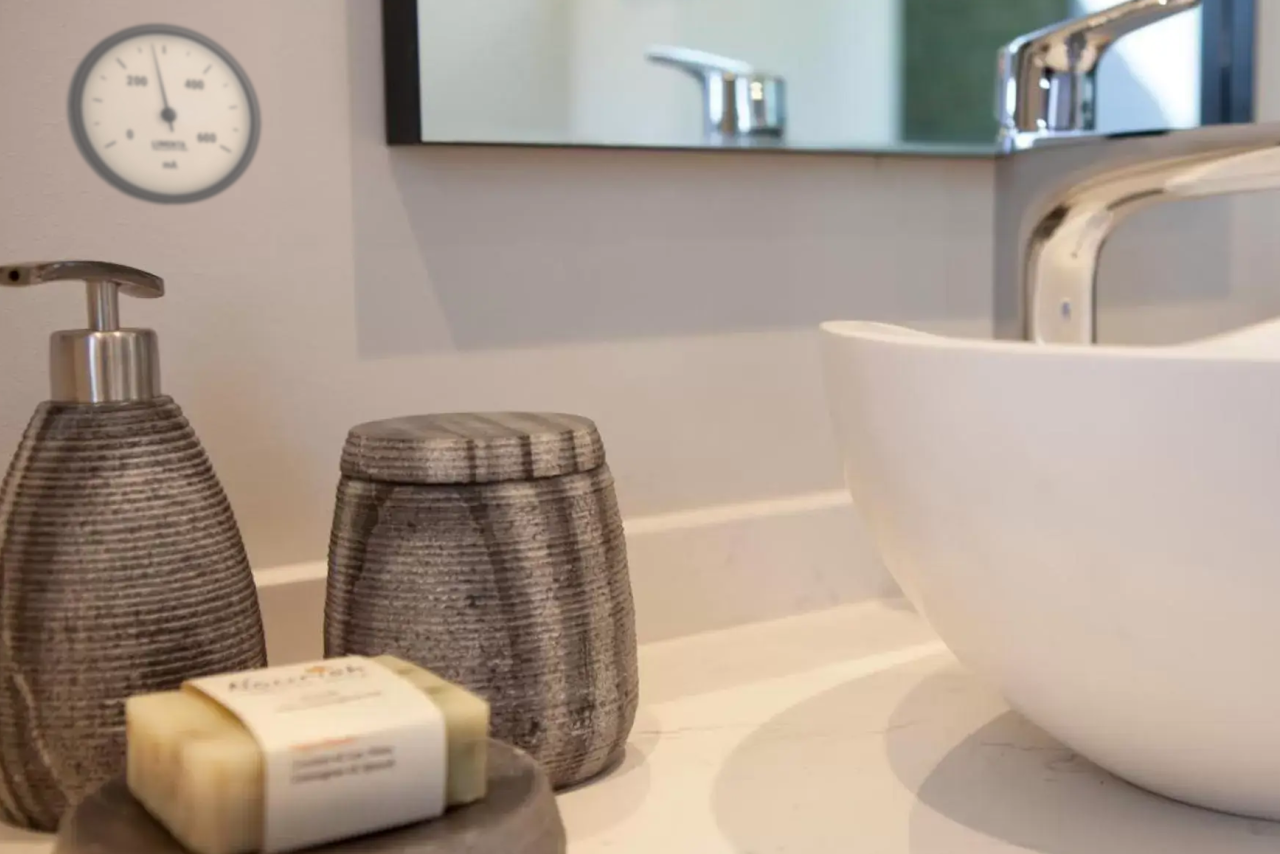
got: 275 mA
